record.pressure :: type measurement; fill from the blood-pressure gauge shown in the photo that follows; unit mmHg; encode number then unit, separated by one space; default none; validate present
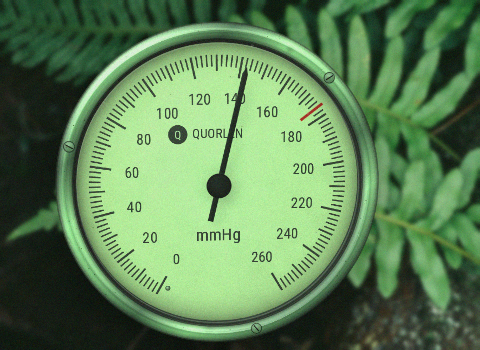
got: 142 mmHg
